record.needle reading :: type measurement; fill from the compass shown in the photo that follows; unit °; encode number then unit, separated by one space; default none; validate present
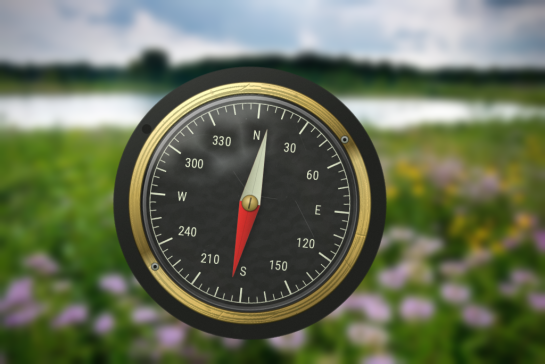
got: 187.5 °
